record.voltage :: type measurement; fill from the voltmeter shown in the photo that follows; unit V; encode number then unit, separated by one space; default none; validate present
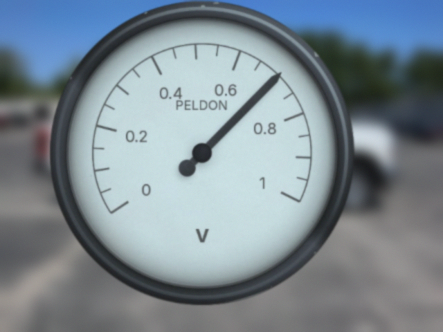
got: 0.7 V
